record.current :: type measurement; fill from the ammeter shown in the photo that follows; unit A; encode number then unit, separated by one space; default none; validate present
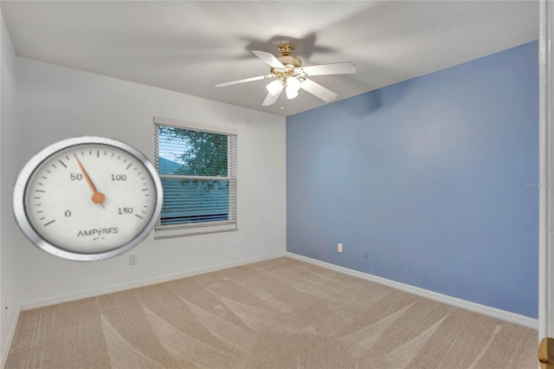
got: 60 A
